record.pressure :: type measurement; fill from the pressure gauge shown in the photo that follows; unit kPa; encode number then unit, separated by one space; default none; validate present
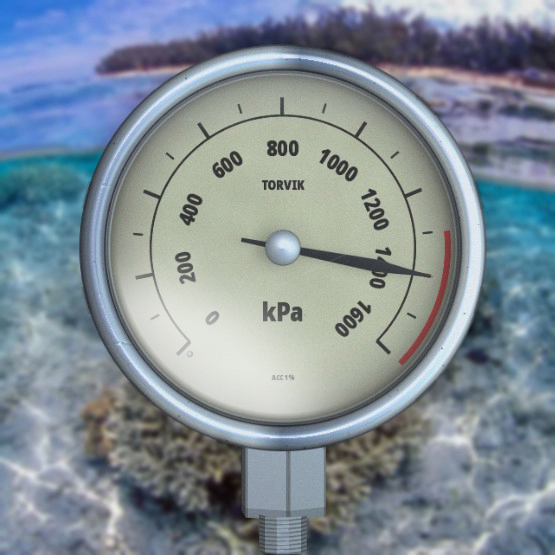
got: 1400 kPa
